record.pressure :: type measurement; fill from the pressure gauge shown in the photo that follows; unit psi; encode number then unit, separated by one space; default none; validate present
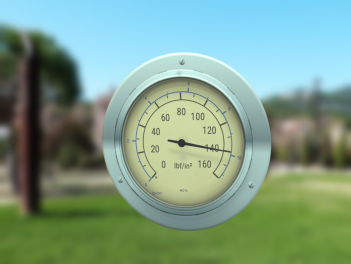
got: 140 psi
